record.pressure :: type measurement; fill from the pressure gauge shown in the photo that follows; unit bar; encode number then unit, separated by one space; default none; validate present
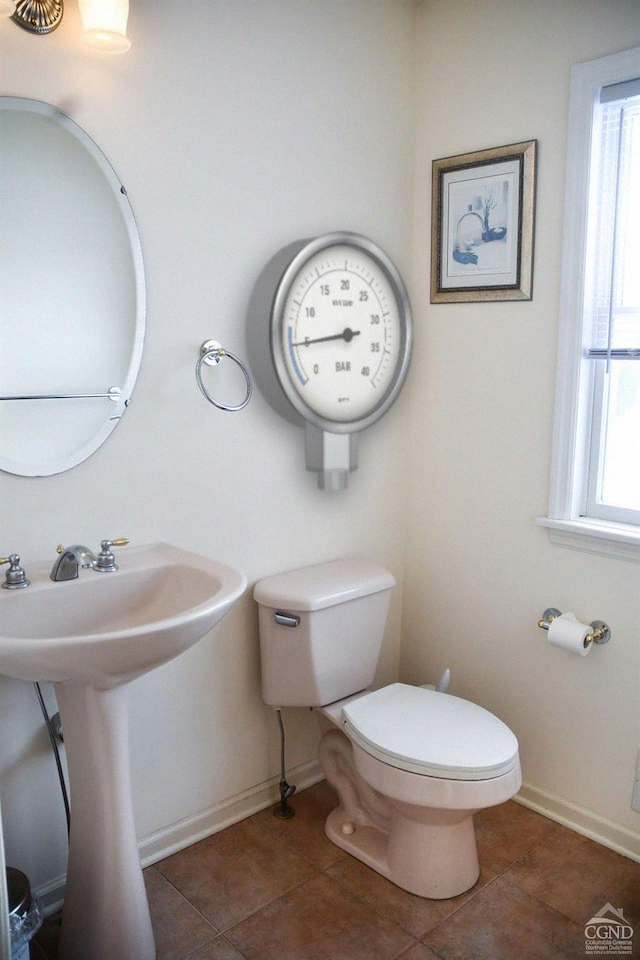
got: 5 bar
